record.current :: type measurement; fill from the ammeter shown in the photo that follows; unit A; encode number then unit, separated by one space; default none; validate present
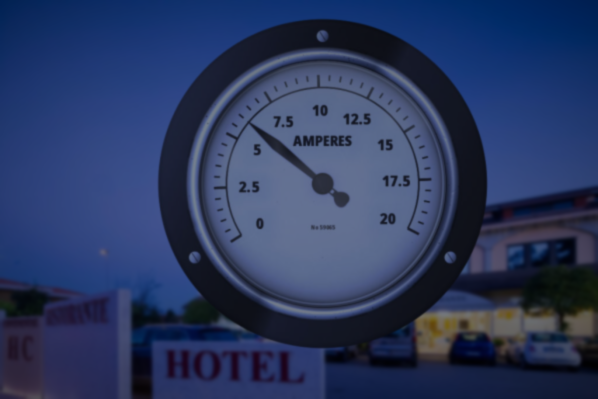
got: 6 A
